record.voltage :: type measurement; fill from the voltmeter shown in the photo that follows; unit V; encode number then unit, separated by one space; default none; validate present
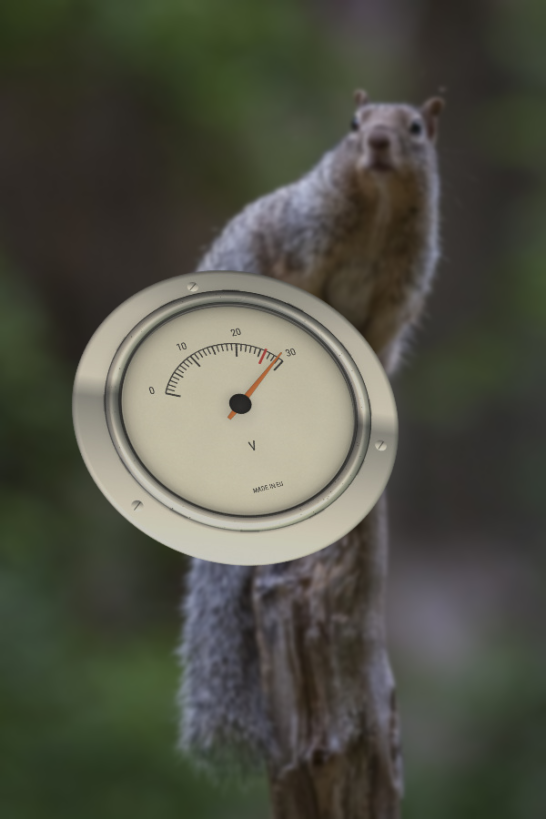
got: 29 V
